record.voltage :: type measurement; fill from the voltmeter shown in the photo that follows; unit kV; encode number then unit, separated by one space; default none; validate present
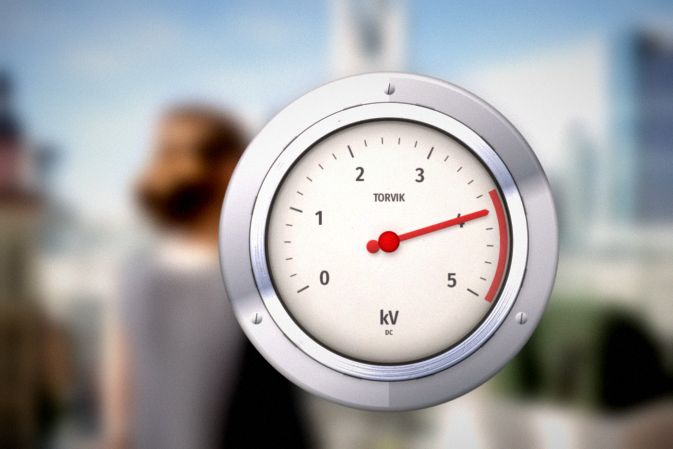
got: 4 kV
